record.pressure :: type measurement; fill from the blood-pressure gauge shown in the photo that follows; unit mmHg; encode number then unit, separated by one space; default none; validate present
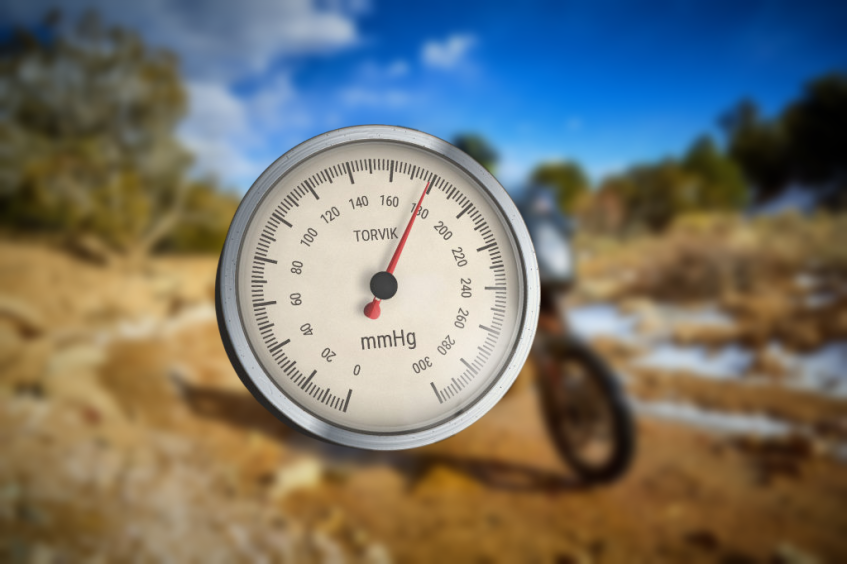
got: 178 mmHg
